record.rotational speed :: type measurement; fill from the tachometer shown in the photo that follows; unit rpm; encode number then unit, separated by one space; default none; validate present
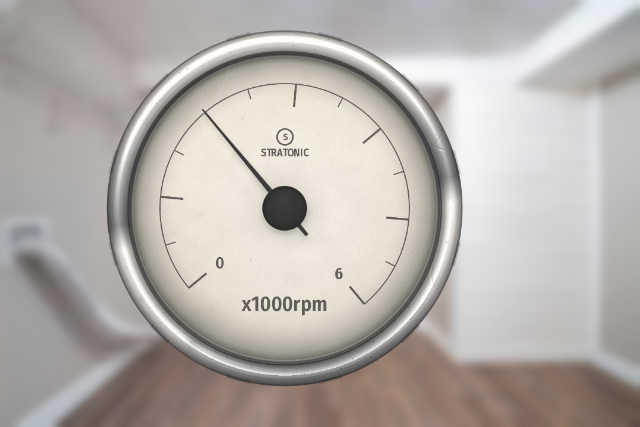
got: 2000 rpm
